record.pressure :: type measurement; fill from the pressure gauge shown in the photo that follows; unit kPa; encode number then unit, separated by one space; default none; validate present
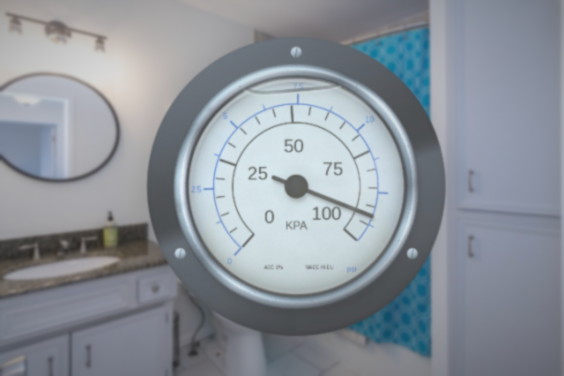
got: 92.5 kPa
